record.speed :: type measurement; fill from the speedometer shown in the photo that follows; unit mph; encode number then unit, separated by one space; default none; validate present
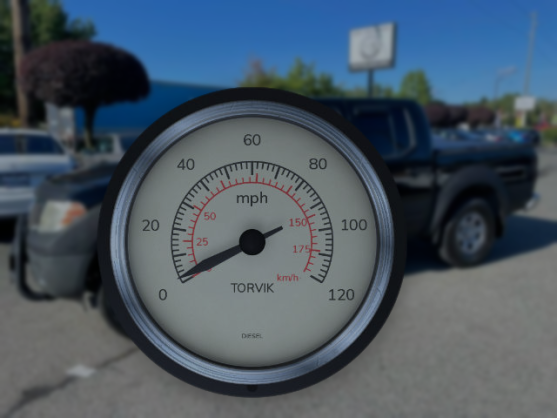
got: 2 mph
